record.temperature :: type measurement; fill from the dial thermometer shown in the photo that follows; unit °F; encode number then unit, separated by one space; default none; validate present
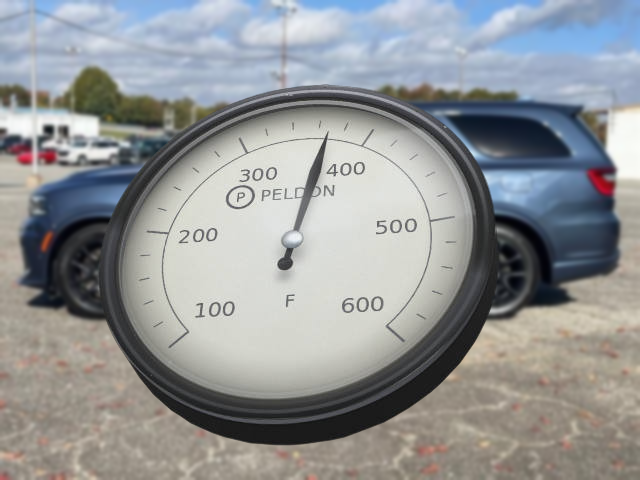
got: 370 °F
